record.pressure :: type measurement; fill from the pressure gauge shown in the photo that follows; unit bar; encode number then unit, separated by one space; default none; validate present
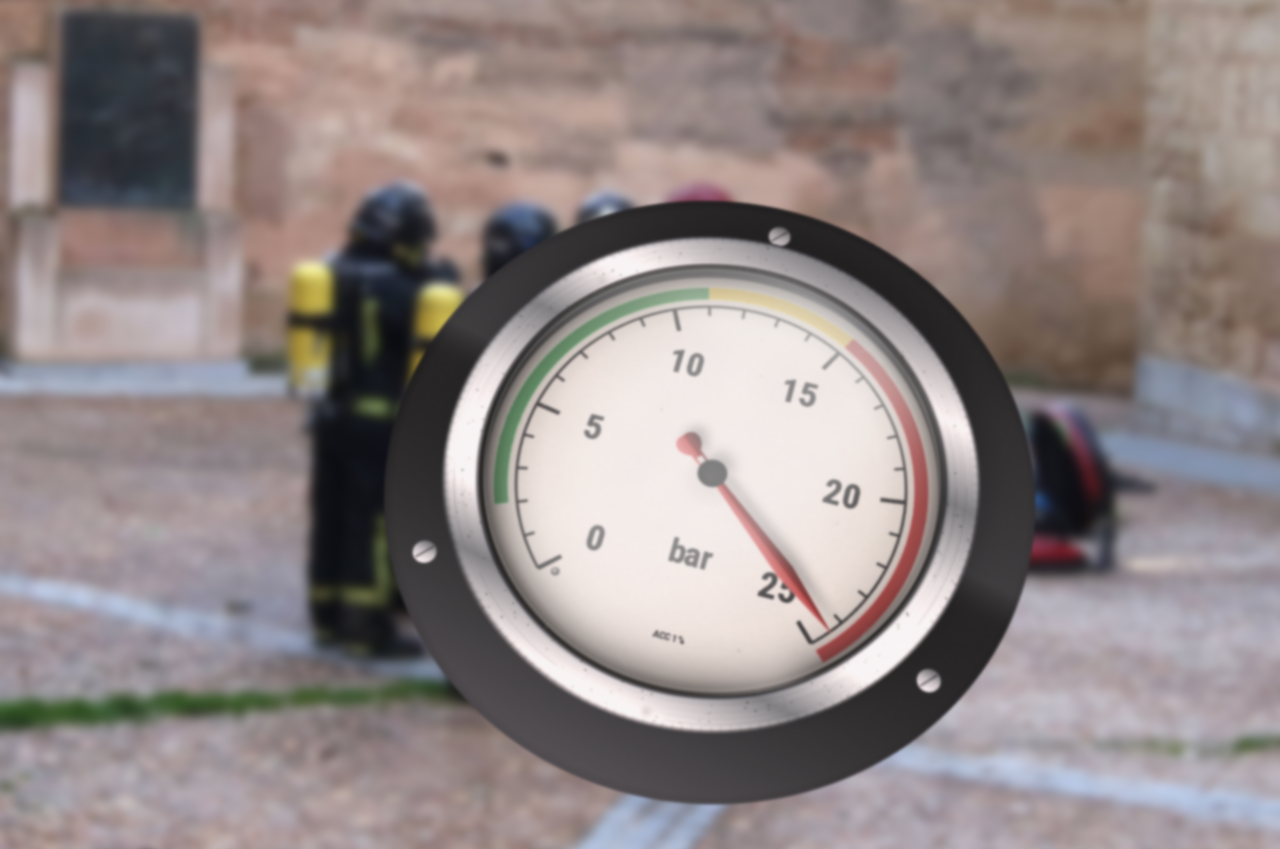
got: 24.5 bar
